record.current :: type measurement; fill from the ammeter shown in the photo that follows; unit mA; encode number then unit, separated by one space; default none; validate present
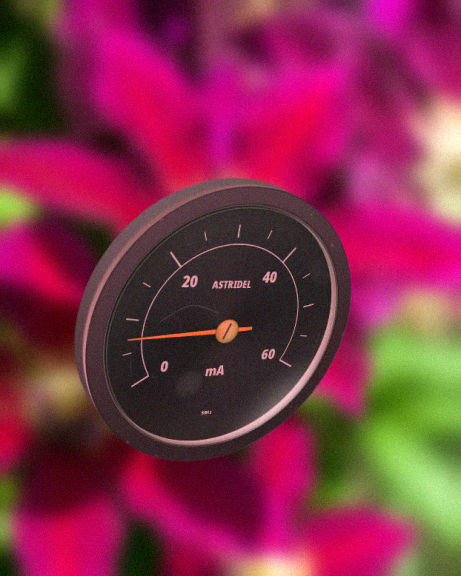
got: 7.5 mA
